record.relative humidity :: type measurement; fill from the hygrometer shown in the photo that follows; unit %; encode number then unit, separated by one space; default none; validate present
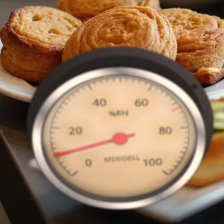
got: 10 %
